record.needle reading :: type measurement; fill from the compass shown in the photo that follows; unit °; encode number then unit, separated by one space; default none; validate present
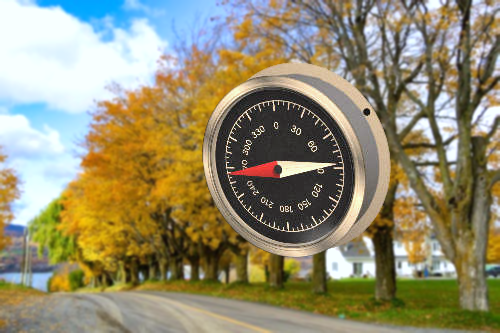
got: 265 °
